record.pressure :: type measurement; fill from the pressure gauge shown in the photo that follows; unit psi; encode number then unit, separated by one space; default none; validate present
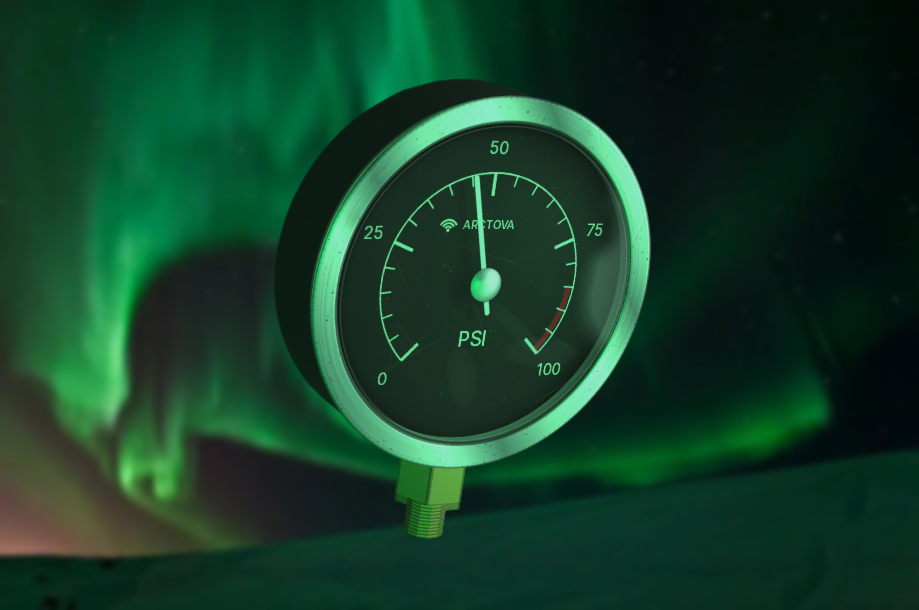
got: 45 psi
